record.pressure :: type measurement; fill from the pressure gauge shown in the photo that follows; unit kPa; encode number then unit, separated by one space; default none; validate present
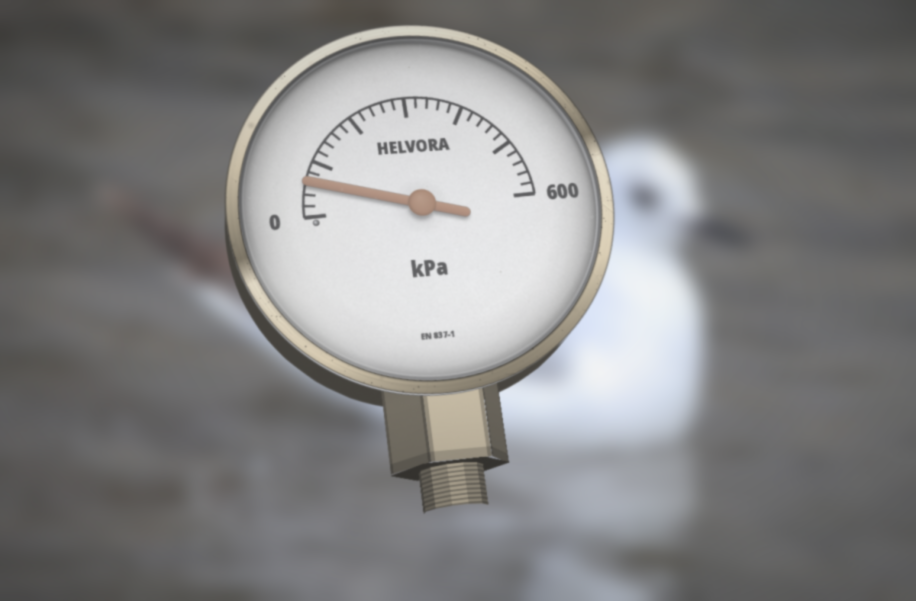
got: 60 kPa
